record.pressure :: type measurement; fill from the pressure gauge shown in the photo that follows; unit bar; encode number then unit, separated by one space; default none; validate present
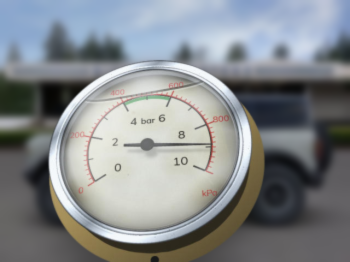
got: 9 bar
